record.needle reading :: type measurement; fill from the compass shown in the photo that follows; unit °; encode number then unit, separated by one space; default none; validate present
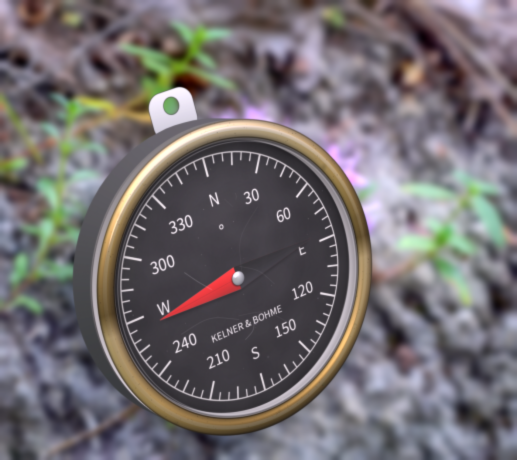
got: 265 °
